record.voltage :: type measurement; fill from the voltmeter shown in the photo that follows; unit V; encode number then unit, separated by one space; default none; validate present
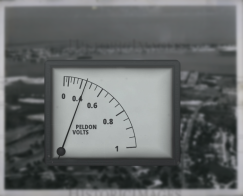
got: 0.45 V
